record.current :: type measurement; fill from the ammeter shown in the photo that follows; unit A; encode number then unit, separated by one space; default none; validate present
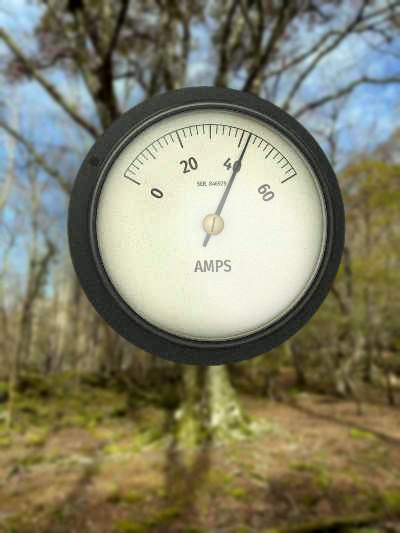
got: 42 A
